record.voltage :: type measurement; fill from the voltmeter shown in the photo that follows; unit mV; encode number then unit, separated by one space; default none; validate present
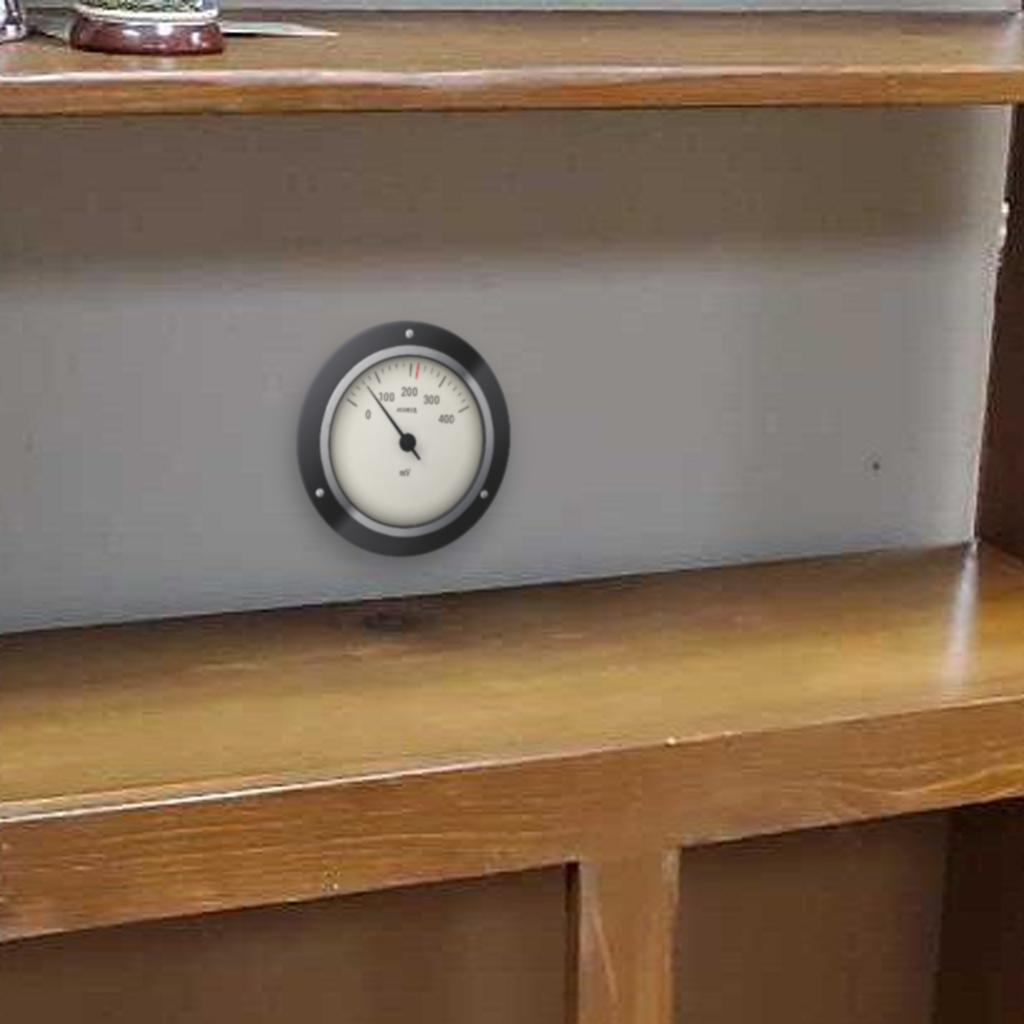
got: 60 mV
